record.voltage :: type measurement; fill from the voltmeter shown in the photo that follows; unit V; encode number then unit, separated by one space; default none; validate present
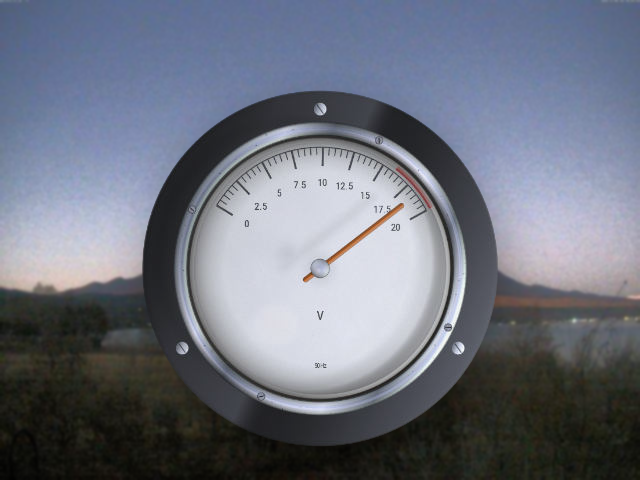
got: 18.5 V
